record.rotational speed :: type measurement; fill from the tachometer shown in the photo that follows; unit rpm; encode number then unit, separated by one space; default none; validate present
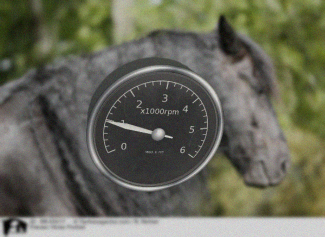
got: 1000 rpm
